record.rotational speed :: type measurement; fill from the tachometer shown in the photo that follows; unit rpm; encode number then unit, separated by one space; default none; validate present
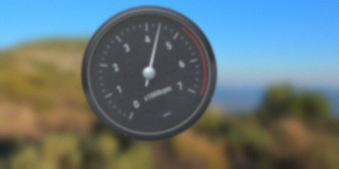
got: 4400 rpm
